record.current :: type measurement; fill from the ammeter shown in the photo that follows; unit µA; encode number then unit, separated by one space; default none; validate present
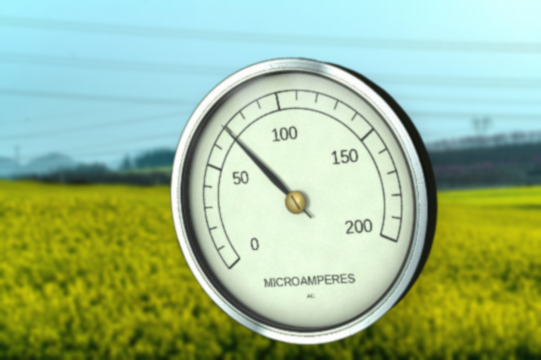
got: 70 µA
